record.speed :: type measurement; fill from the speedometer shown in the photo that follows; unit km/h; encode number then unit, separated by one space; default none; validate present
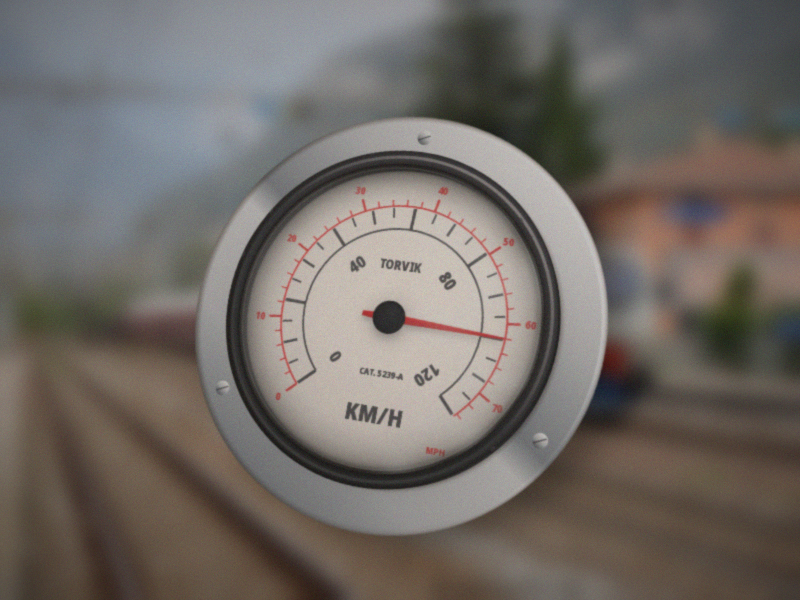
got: 100 km/h
